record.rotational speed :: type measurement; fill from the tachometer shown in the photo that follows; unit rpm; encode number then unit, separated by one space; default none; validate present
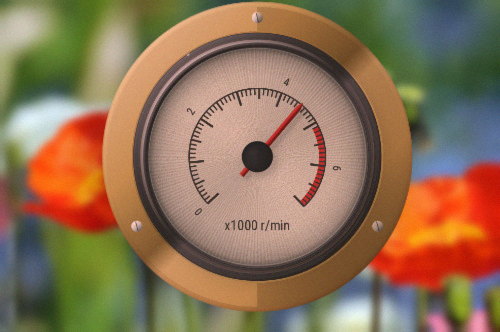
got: 4500 rpm
